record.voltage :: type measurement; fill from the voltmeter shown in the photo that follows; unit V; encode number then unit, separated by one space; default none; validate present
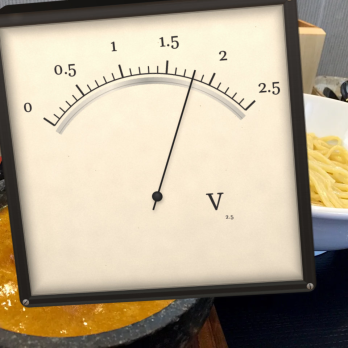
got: 1.8 V
